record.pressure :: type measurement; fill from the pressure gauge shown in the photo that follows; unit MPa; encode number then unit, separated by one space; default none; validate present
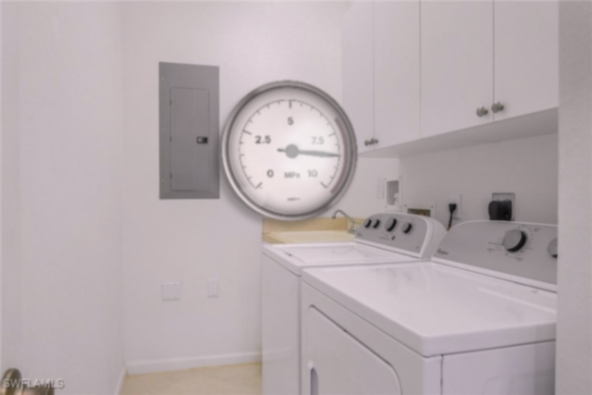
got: 8.5 MPa
